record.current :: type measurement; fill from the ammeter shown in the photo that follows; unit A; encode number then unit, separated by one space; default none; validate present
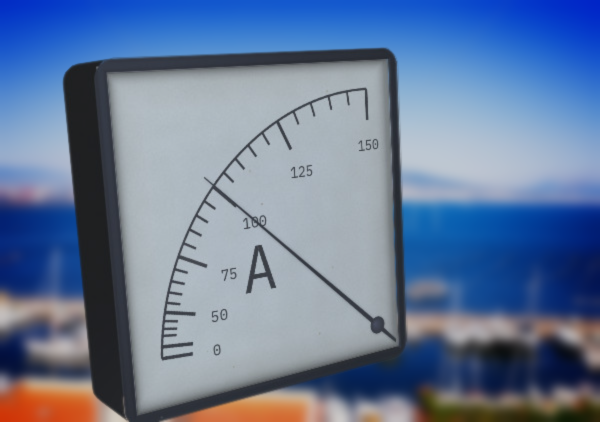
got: 100 A
